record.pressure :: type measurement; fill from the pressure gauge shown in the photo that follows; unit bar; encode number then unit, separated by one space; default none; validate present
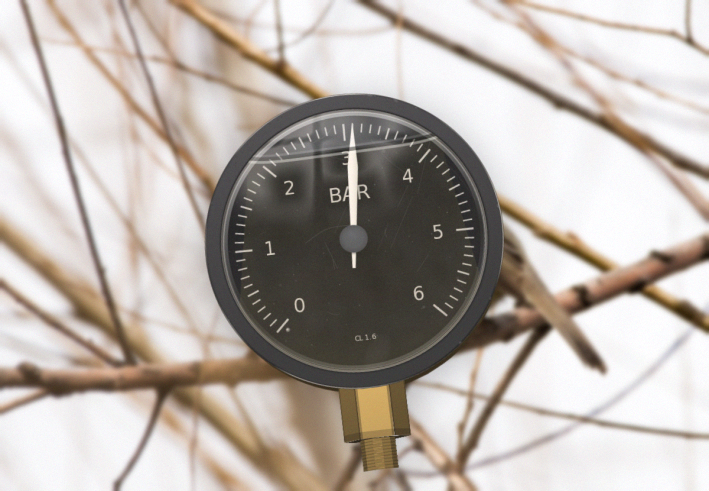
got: 3.1 bar
